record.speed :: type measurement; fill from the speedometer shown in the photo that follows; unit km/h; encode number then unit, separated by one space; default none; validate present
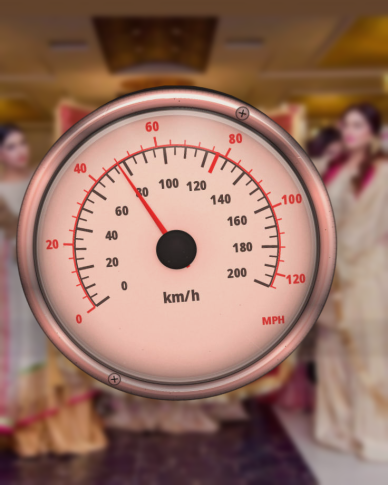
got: 77.5 km/h
